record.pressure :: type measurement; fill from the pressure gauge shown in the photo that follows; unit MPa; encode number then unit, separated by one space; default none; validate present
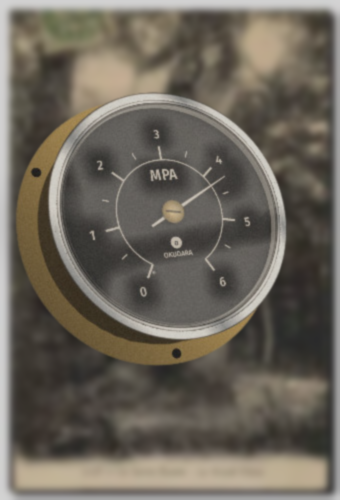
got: 4.25 MPa
